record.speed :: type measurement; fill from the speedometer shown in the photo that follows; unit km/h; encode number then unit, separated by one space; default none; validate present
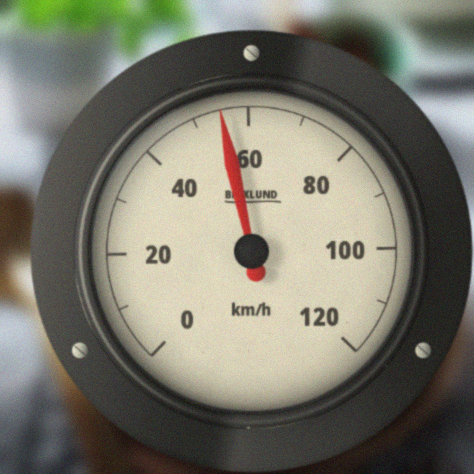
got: 55 km/h
